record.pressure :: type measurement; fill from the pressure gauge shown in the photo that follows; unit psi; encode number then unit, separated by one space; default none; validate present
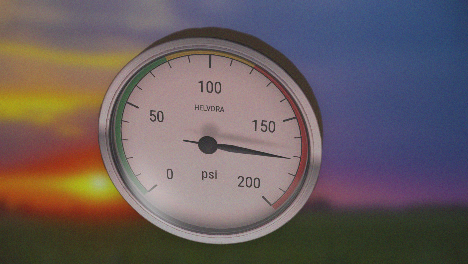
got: 170 psi
